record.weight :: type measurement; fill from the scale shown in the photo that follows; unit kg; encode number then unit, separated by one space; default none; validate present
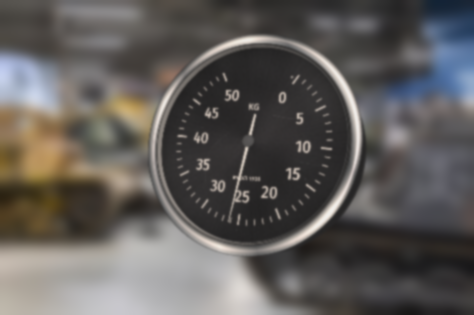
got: 26 kg
